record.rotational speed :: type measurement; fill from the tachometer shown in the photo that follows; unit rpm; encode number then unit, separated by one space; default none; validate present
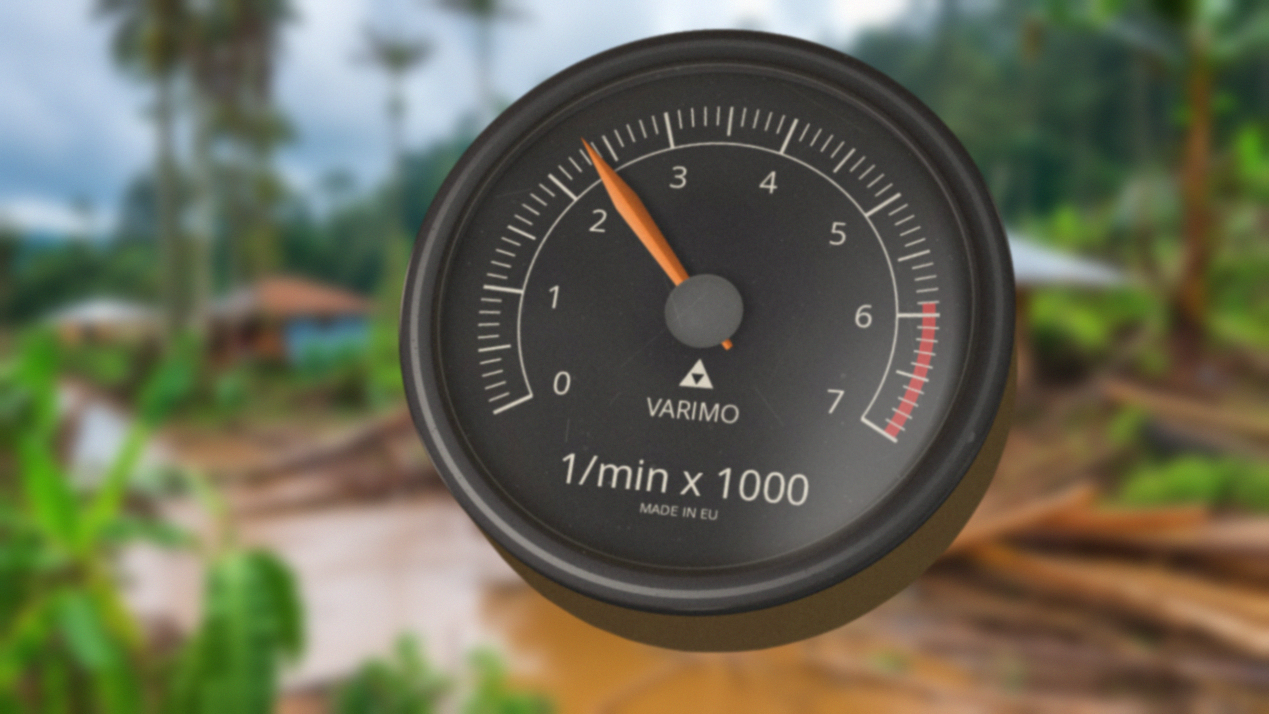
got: 2350 rpm
